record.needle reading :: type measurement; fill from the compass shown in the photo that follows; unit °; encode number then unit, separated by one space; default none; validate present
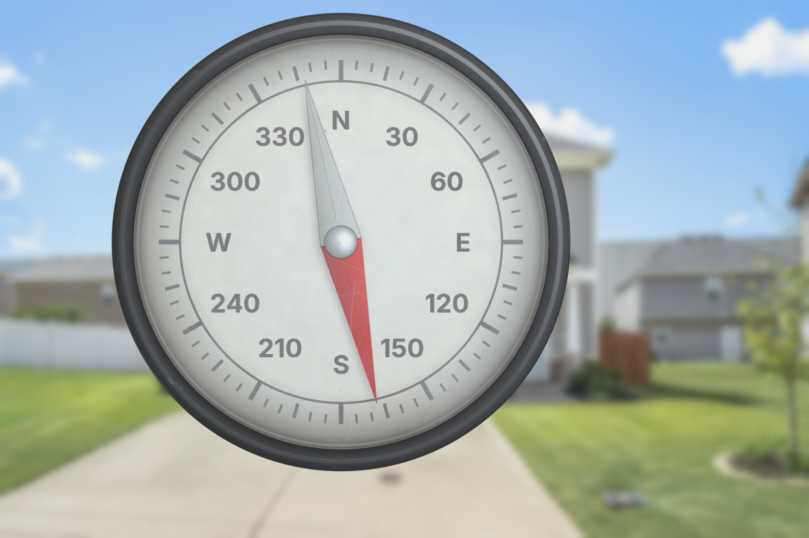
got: 167.5 °
